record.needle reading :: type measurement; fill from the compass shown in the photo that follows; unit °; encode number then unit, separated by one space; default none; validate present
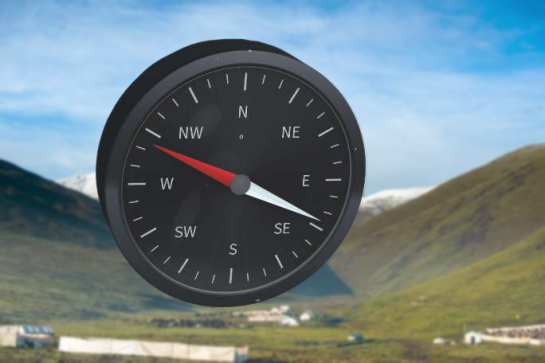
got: 295 °
